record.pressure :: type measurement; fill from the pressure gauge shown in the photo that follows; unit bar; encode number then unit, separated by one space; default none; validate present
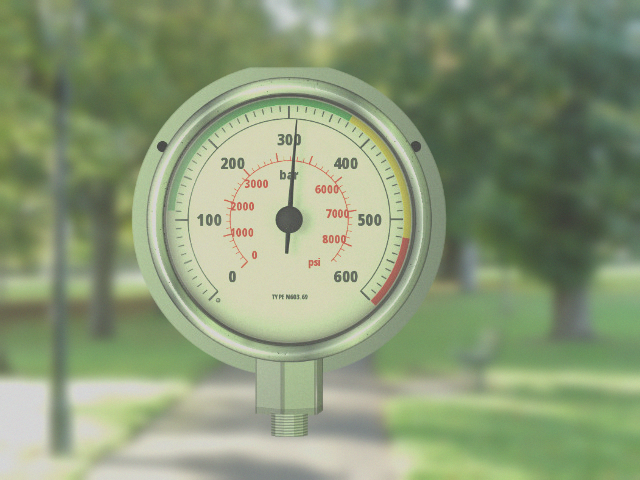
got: 310 bar
